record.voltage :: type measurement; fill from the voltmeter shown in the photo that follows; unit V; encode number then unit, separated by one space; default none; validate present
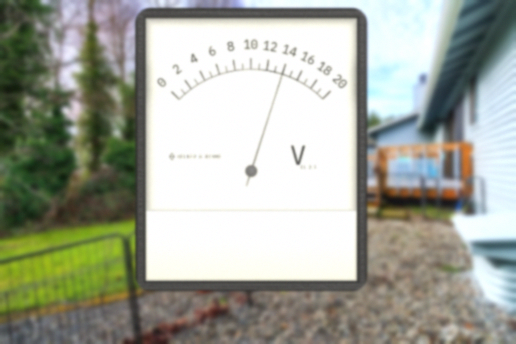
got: 14 V
